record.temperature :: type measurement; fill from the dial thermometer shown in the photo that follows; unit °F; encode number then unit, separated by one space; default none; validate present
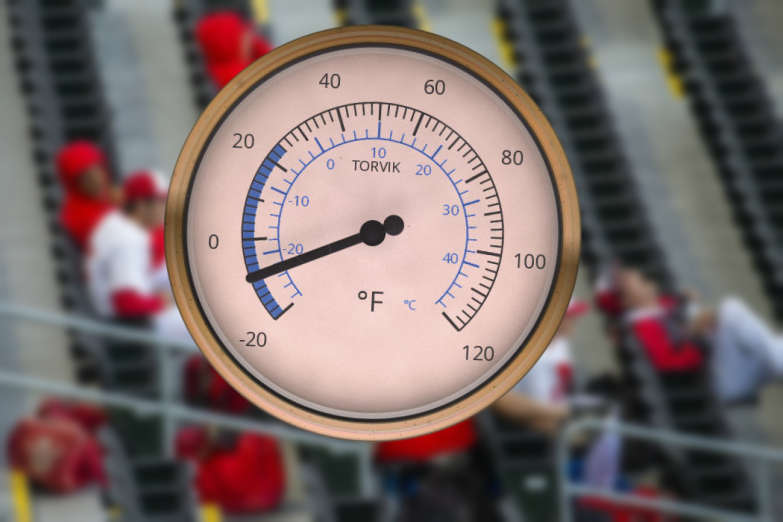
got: -9 °F
